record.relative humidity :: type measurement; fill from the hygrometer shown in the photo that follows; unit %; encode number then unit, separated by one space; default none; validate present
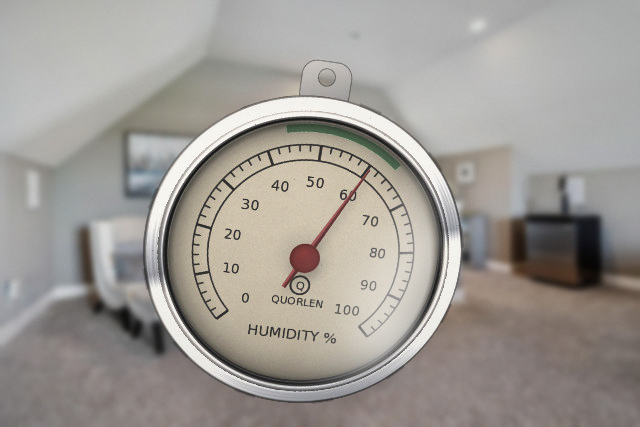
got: 60 %
